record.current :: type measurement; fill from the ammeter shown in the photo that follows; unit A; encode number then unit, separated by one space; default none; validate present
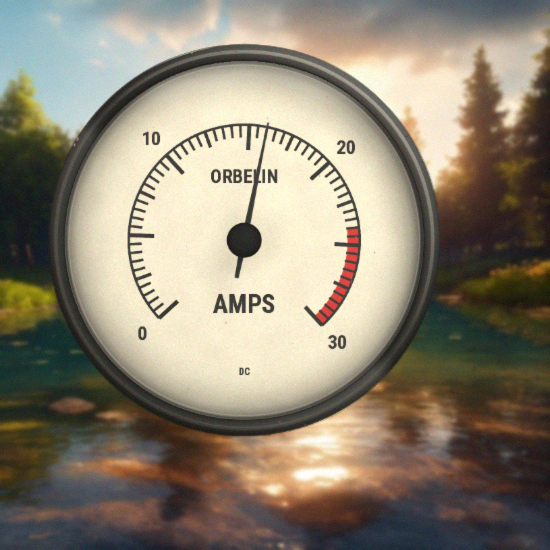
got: 16 A
